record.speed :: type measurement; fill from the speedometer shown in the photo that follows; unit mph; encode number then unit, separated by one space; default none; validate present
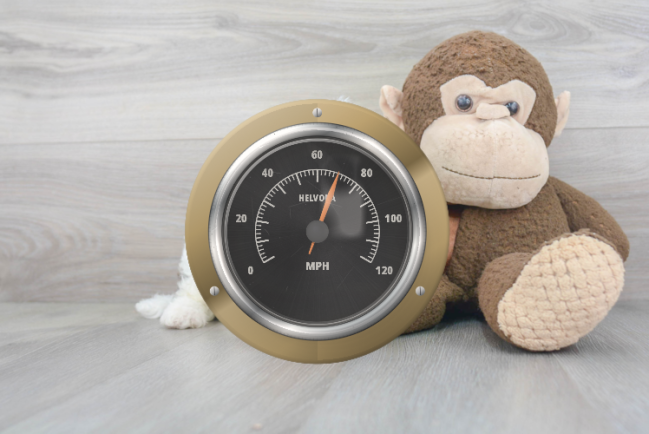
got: 70 mph
